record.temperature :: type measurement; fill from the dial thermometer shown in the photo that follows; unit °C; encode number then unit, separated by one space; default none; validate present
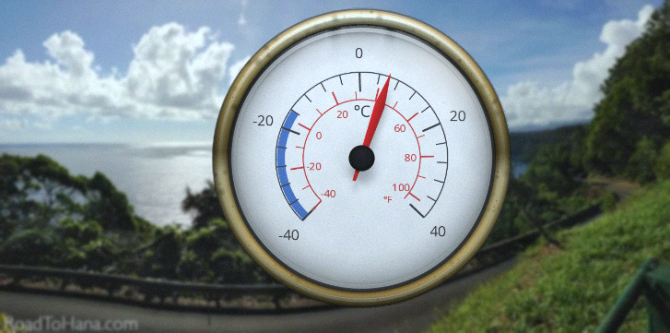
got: 6 °C
